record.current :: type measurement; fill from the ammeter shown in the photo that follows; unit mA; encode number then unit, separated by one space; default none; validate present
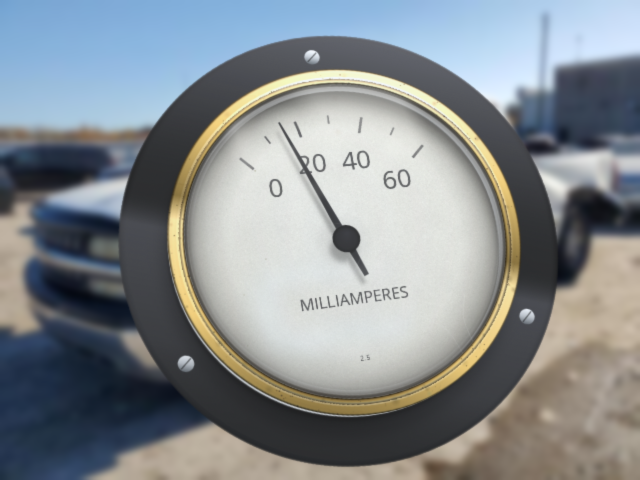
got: 15 mA
